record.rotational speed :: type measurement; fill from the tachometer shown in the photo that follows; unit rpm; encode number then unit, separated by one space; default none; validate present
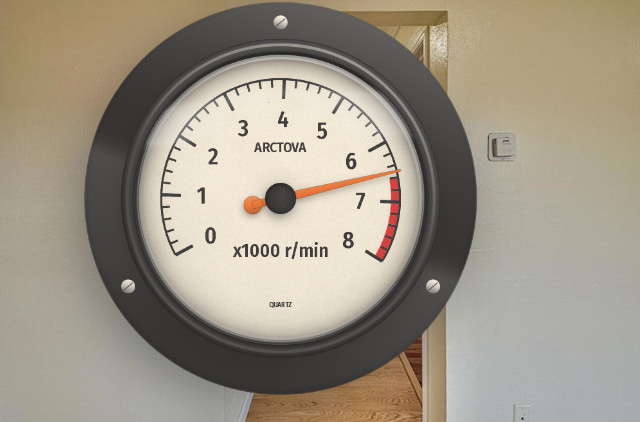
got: 6500 rpm
